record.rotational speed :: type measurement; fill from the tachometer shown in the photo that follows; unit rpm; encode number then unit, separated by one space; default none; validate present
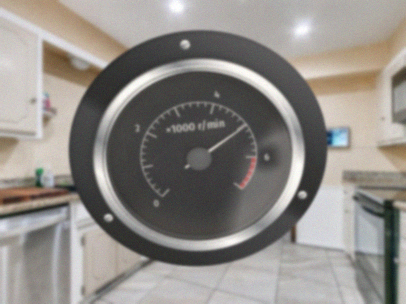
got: 5000 rpm
